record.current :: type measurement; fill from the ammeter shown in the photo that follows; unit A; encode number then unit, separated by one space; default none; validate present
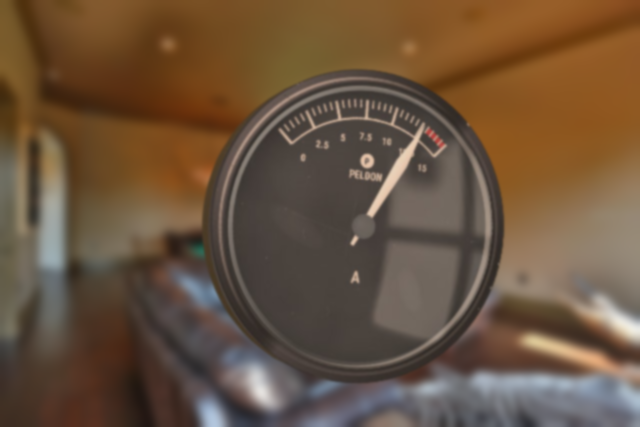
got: 12.5 A
